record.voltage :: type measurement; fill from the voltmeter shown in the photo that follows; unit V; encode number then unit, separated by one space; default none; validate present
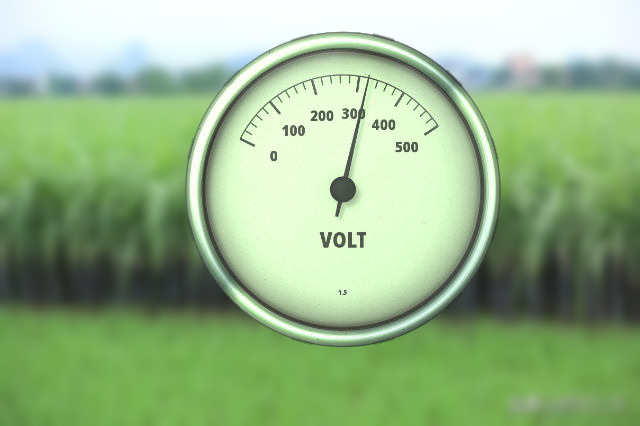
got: 320 V
